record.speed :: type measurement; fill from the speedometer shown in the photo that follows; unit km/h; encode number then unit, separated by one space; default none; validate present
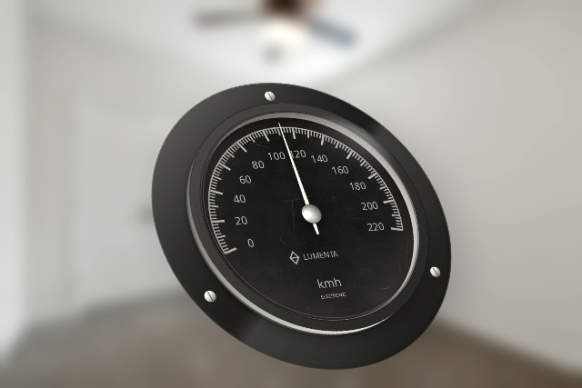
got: 110 km/h
